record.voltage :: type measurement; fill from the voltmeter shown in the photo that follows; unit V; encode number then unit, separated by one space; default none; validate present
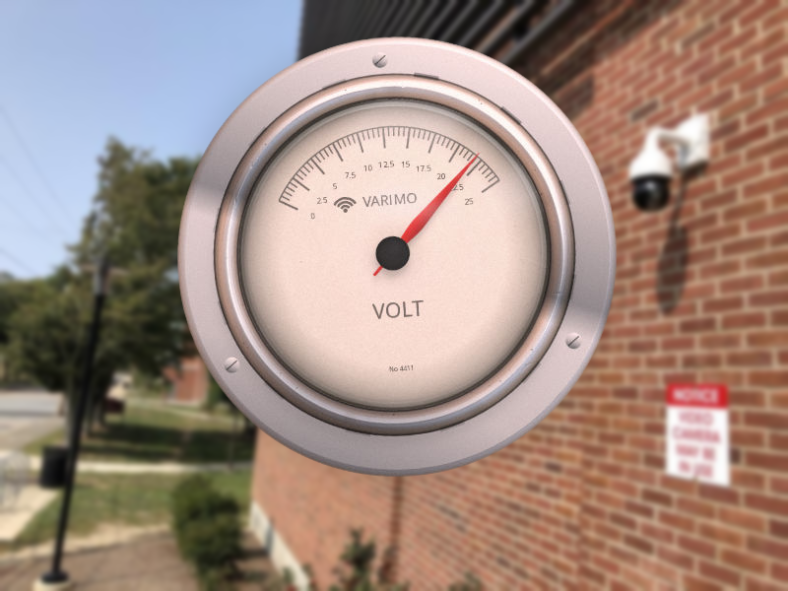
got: 22 V
